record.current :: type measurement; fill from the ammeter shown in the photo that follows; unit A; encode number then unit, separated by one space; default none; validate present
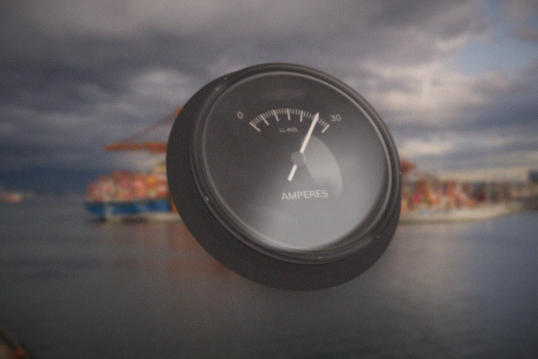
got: 25 A
